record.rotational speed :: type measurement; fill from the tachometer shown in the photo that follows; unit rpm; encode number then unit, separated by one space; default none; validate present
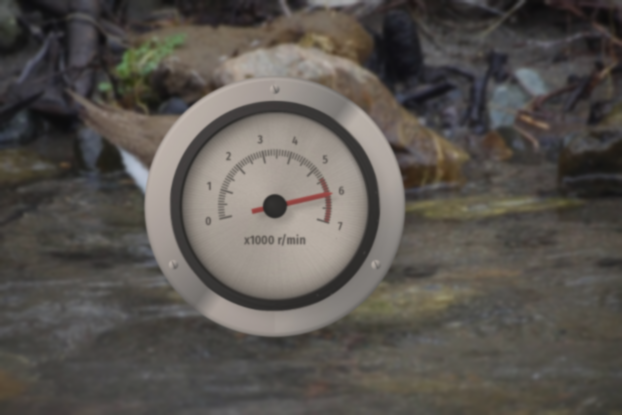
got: 6000 rpm
